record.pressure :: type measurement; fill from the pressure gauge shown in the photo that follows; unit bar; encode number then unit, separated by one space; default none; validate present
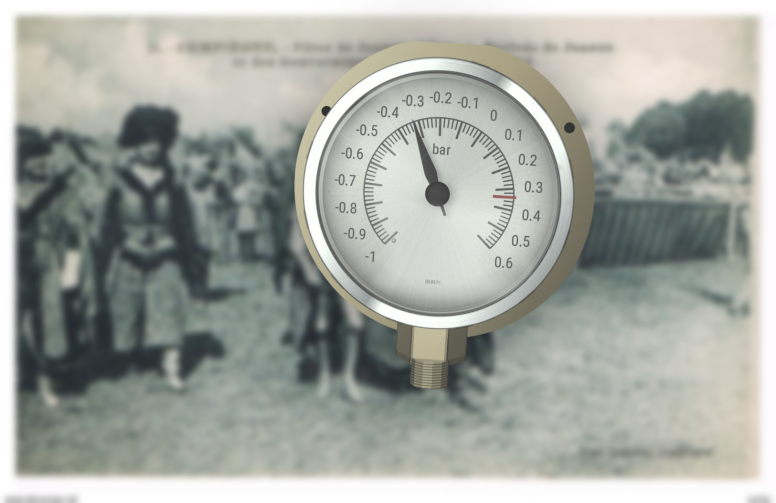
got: -0.32 bar
